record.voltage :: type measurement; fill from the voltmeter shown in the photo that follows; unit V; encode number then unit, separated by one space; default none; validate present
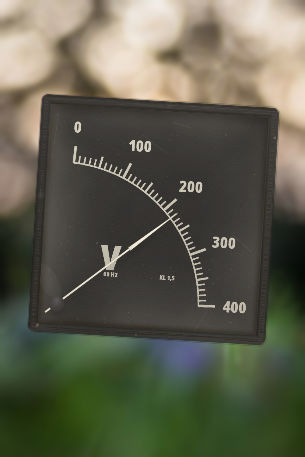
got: 220 V
